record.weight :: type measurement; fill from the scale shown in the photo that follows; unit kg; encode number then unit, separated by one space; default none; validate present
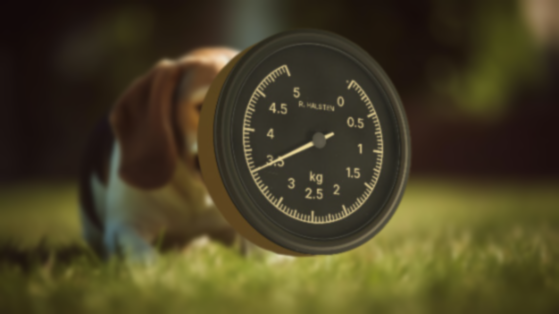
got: 3.5 kg
